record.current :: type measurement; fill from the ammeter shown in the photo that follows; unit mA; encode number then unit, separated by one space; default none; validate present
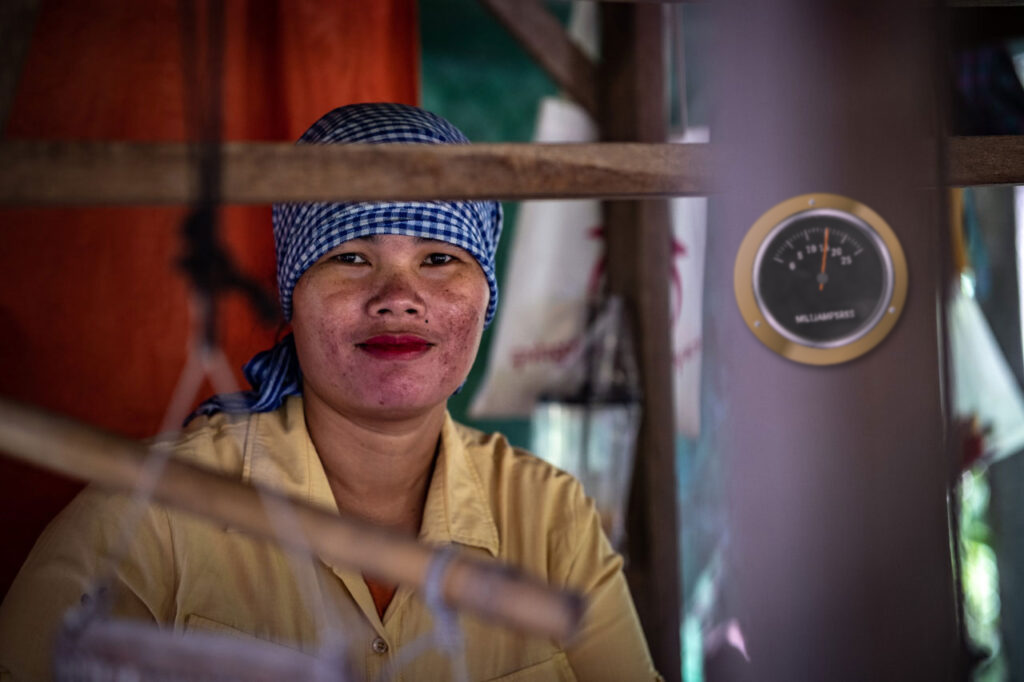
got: 15 mA
